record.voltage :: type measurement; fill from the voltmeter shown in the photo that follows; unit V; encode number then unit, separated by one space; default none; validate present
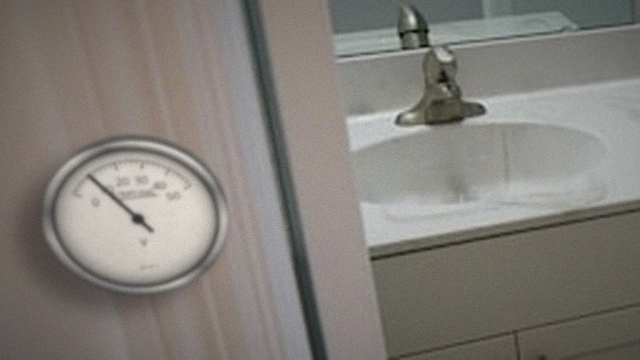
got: 10 V
